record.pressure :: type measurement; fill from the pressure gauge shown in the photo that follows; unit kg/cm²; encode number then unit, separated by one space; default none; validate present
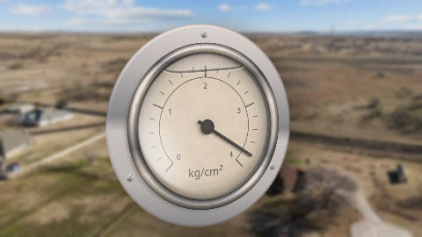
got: 3.8 kg/cm²
